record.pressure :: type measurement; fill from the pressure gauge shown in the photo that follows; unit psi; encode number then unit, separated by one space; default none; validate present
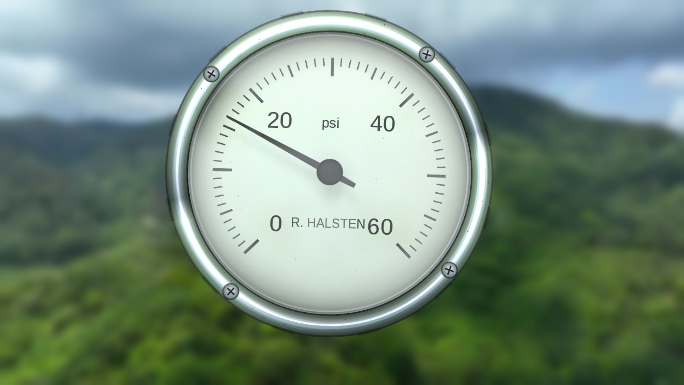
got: 16 psi
